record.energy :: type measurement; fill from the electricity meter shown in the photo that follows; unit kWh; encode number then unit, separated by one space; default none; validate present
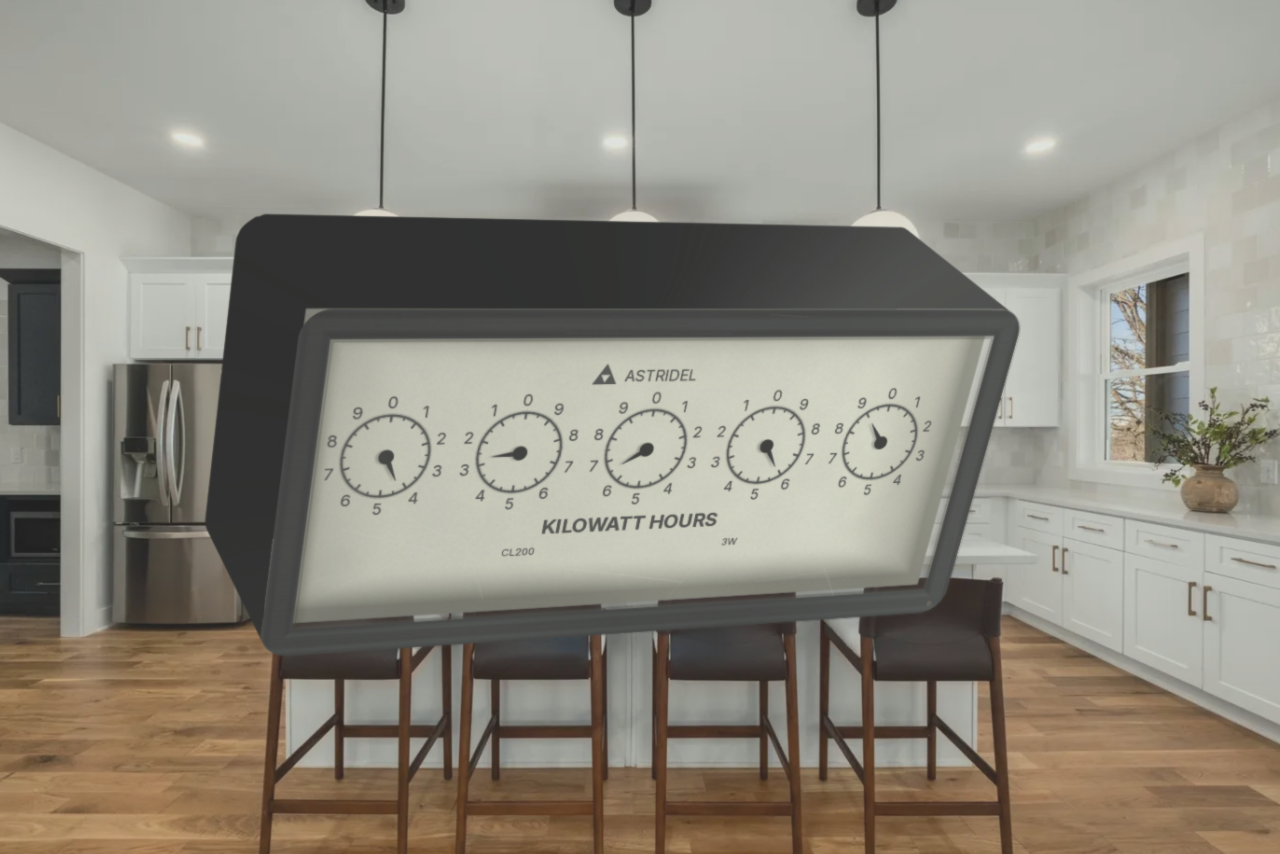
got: 42659 kWh
